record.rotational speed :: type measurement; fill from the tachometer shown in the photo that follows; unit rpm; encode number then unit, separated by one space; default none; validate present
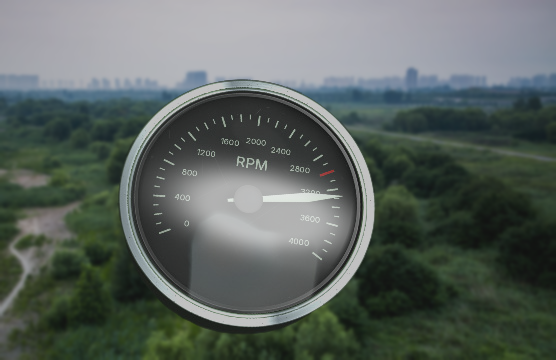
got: 3300 rpm
